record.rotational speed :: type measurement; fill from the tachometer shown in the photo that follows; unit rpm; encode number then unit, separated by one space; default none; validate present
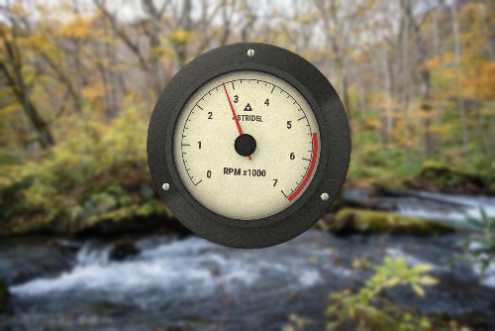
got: 2800 rpm
